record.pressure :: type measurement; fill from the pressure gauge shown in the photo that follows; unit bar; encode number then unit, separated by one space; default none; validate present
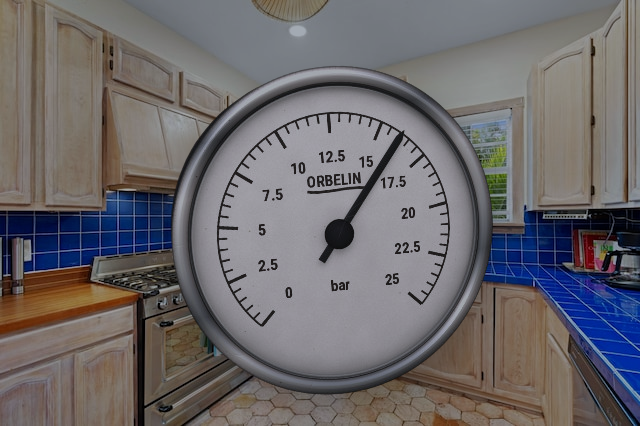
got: 16 bar
